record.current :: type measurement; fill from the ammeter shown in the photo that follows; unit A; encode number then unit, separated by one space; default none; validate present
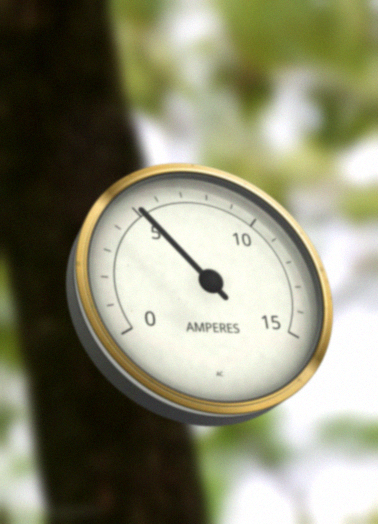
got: 5 A
